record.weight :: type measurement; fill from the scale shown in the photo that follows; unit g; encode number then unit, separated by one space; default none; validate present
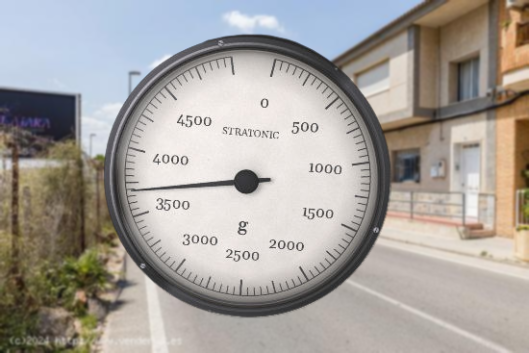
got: 3700 g
